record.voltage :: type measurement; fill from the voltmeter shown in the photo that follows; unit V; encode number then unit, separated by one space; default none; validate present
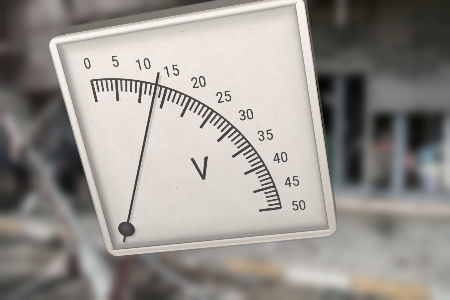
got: 13 V
